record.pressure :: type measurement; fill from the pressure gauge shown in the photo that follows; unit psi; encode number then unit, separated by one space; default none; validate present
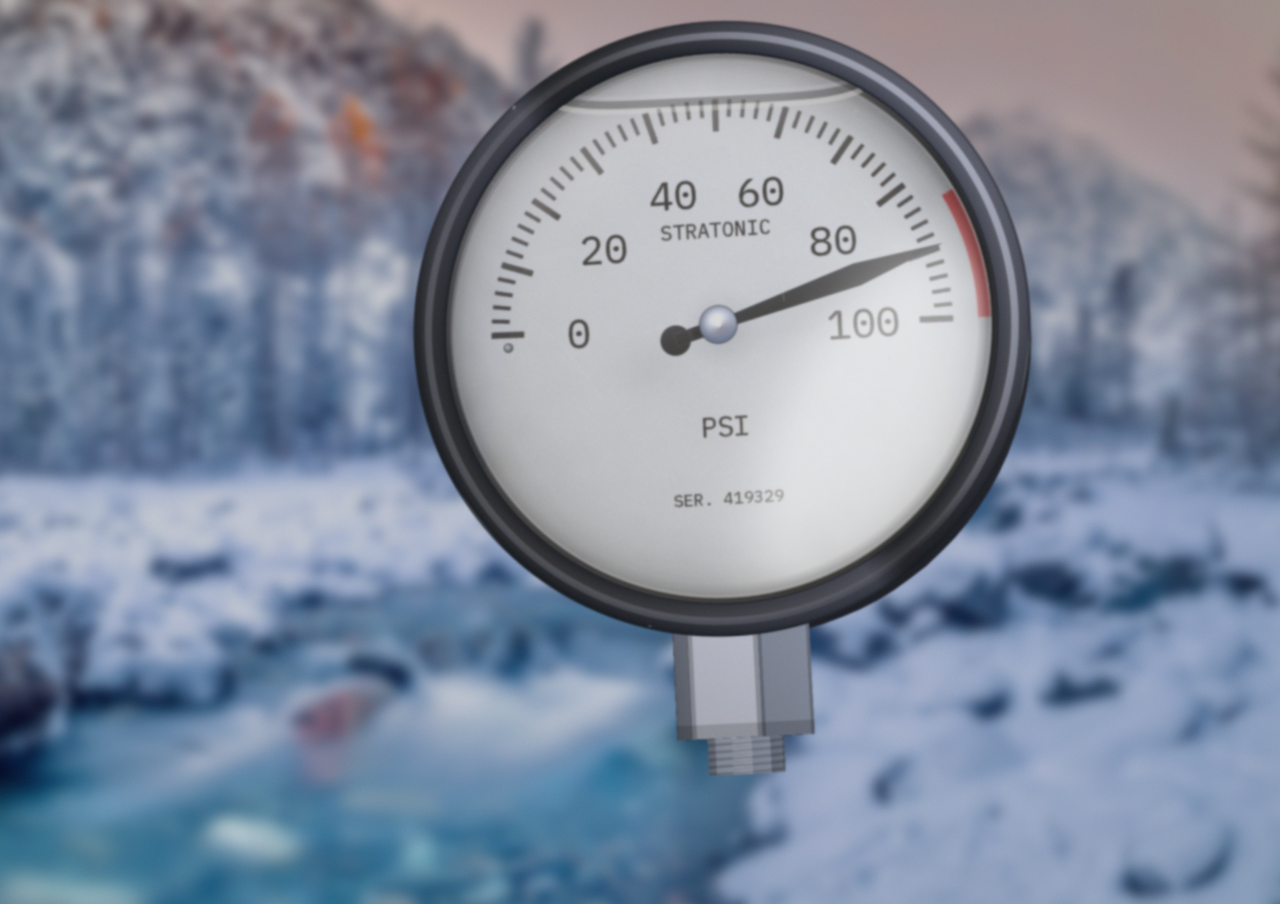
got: 90 psi
